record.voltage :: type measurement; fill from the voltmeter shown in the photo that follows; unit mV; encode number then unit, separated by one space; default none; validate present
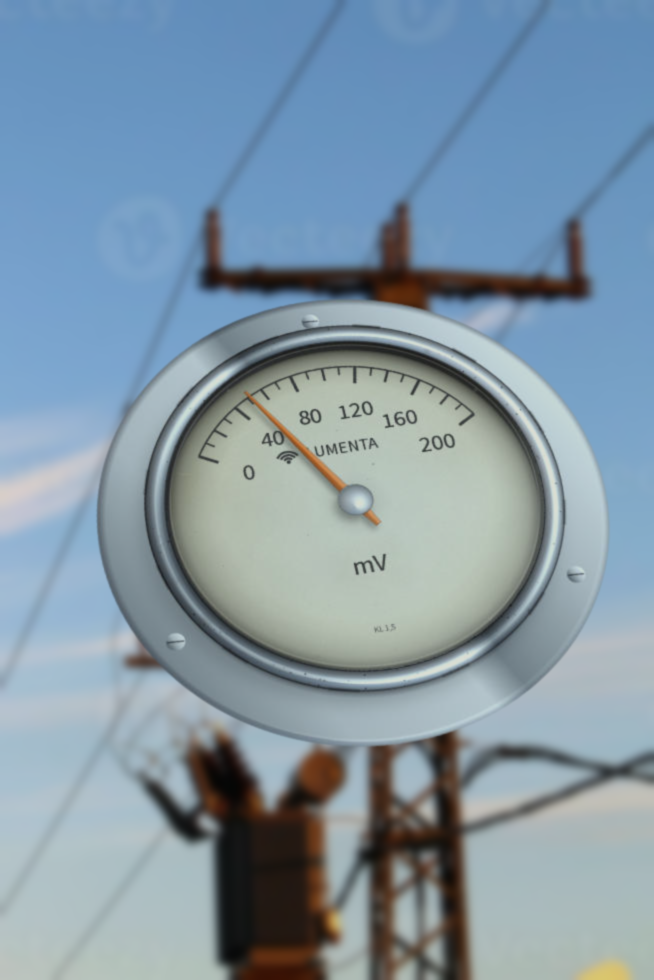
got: 50 mV
